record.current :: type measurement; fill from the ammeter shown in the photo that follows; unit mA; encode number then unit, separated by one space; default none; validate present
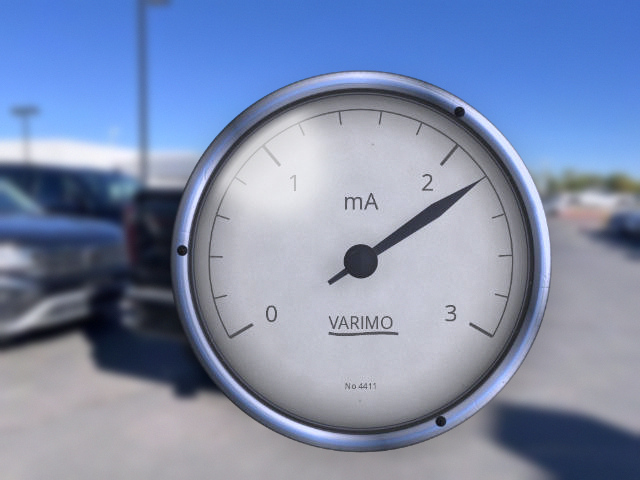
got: 2.2 mA
